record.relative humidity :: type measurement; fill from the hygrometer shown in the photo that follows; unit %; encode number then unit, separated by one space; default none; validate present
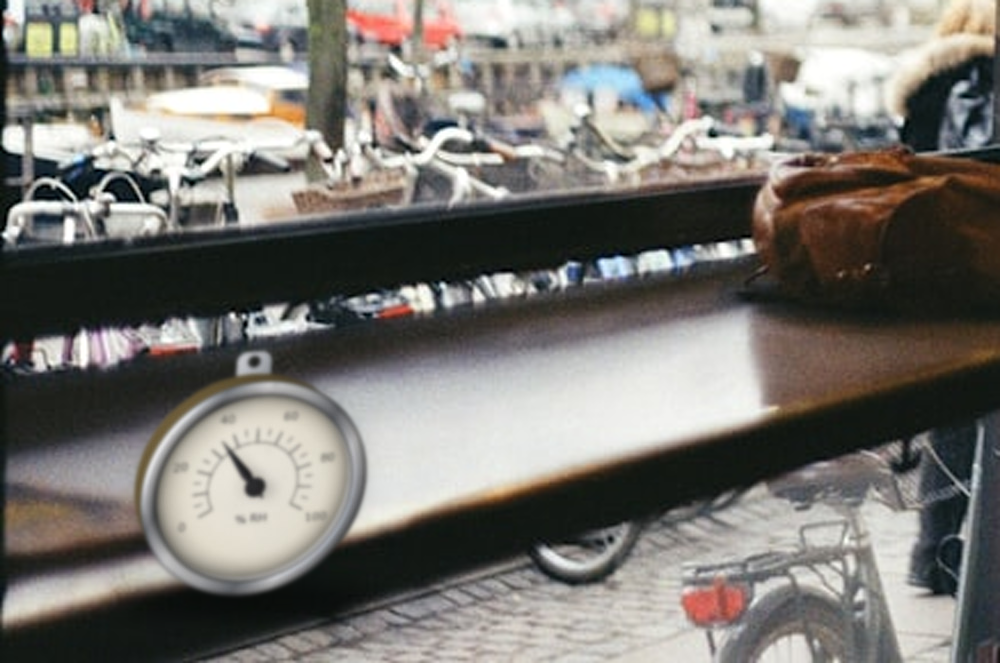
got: 35 %
